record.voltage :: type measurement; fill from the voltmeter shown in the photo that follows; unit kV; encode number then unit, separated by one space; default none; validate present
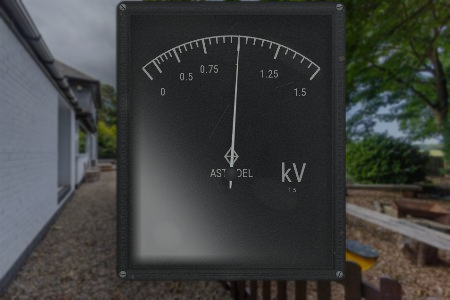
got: 1 kV
